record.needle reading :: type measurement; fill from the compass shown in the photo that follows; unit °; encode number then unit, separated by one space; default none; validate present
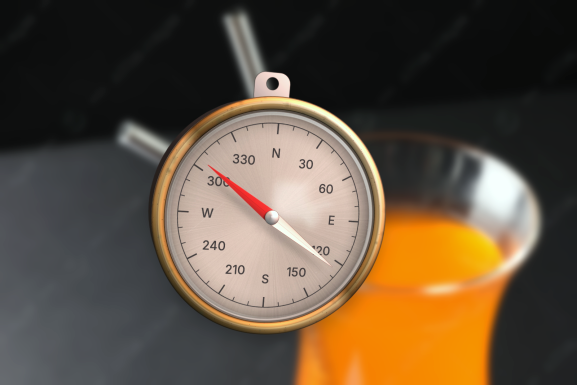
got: 305 °
